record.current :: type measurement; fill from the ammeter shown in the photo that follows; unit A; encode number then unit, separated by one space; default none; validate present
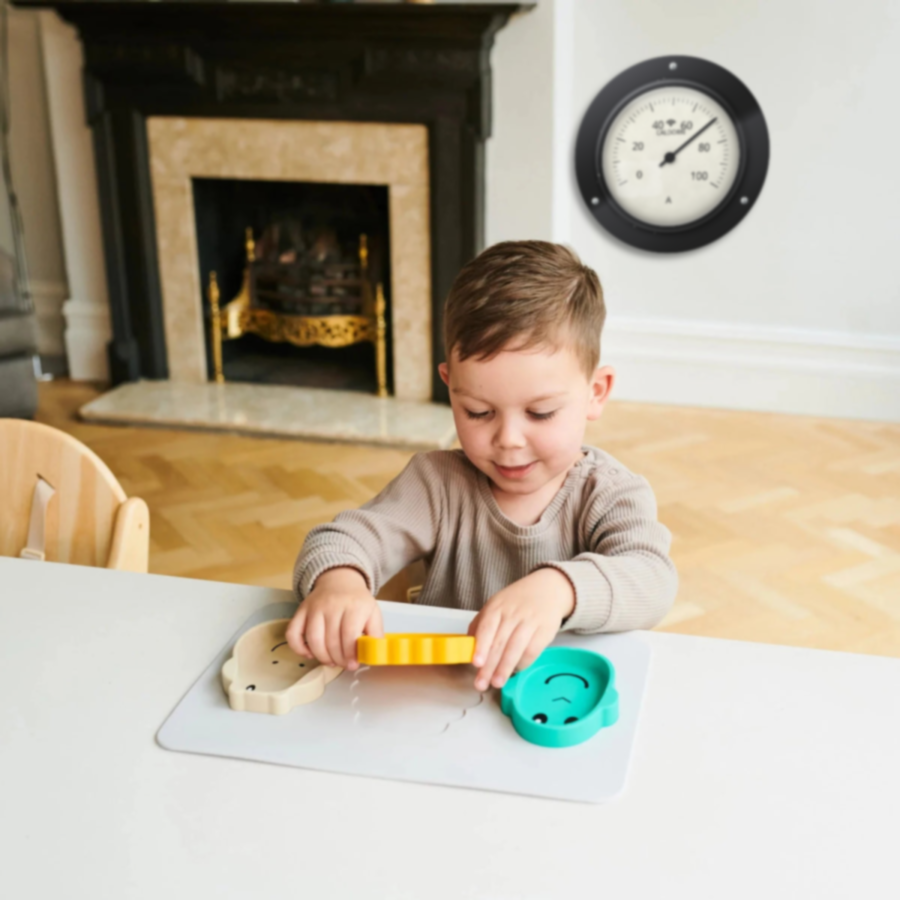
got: 70 A
